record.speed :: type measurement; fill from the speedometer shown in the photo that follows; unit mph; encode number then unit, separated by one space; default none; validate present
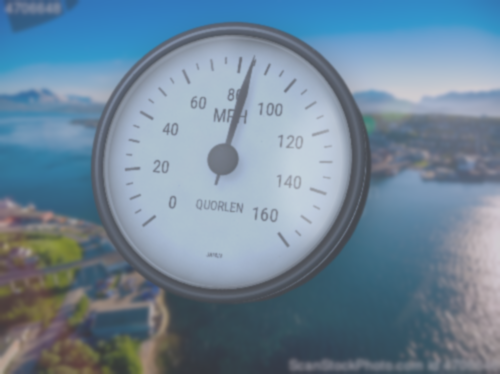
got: 85 mph
